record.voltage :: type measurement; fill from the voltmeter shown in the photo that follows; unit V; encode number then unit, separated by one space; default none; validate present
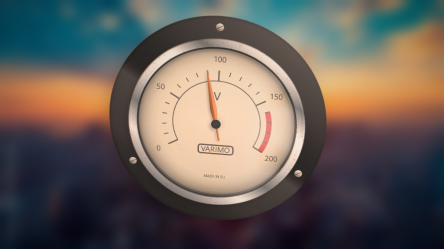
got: 90 V
